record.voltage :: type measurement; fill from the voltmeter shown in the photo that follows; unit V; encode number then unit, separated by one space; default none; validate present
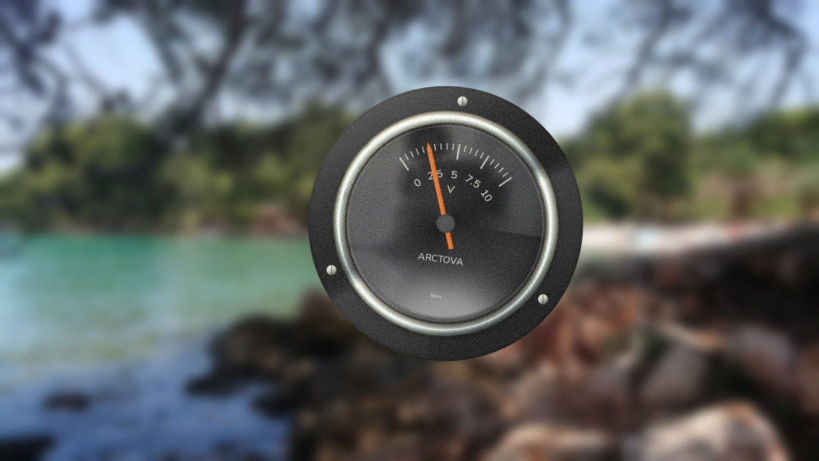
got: 2.5 V
